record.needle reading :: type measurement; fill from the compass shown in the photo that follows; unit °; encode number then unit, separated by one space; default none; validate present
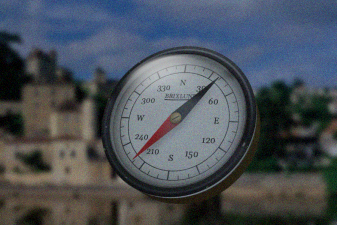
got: 220 °
